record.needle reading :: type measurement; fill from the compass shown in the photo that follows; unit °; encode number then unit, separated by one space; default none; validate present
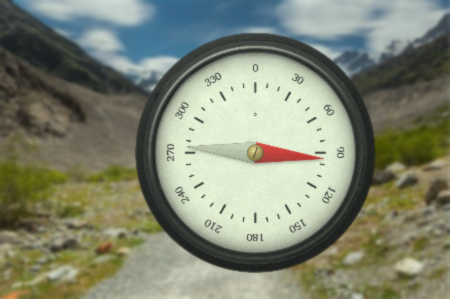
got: 95 °
